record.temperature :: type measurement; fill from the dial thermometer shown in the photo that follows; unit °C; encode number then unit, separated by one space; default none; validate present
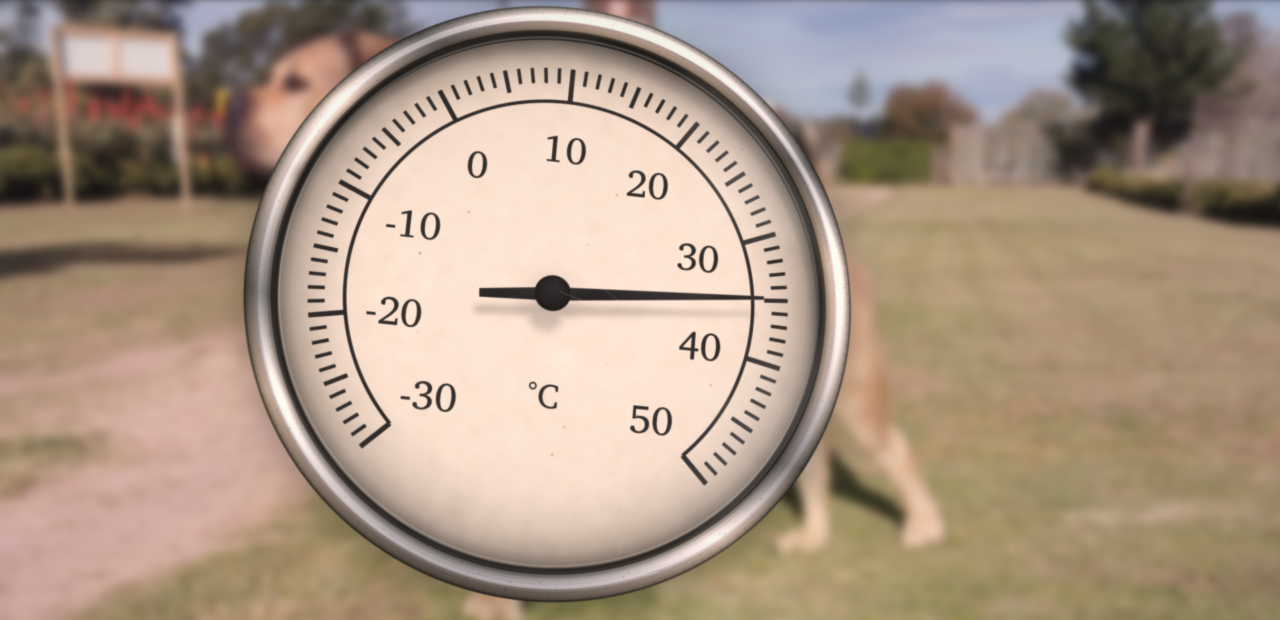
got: 35 °C
